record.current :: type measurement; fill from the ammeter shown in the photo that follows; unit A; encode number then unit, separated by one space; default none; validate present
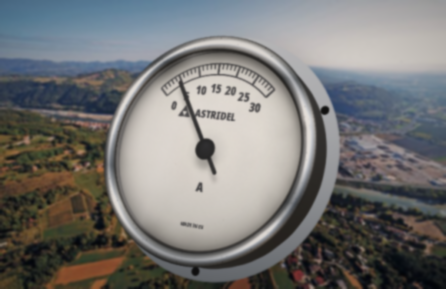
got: 5 A
